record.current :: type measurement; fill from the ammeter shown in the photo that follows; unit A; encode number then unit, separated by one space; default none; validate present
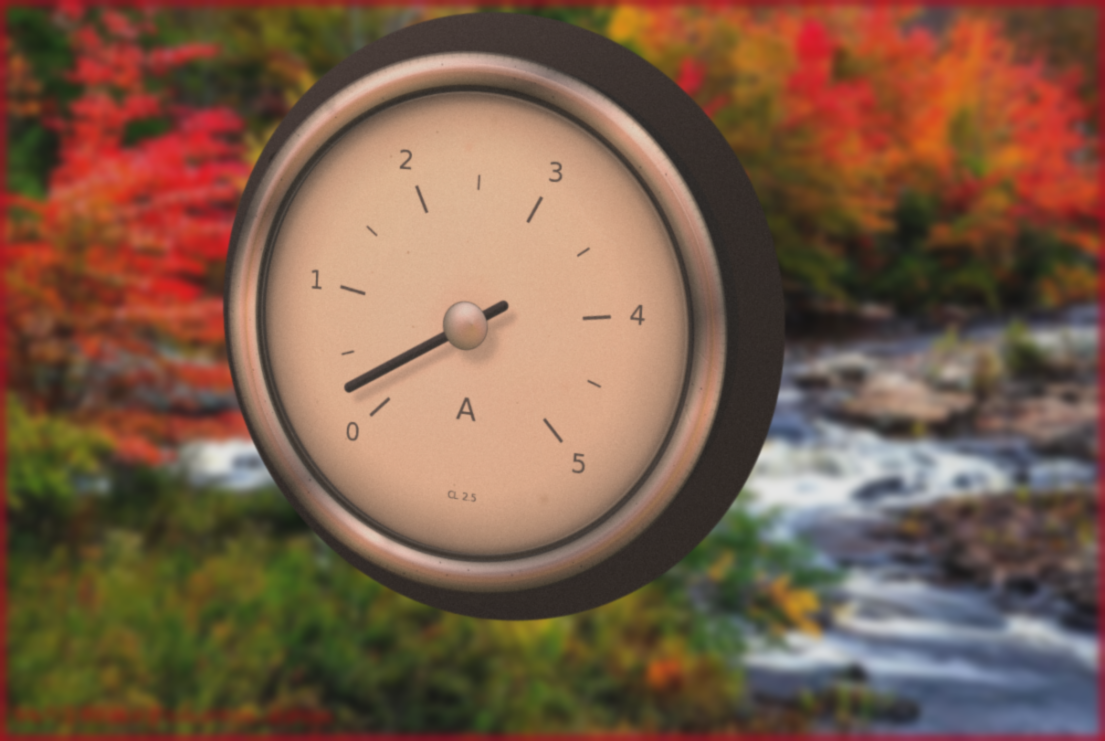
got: 0.25 A
